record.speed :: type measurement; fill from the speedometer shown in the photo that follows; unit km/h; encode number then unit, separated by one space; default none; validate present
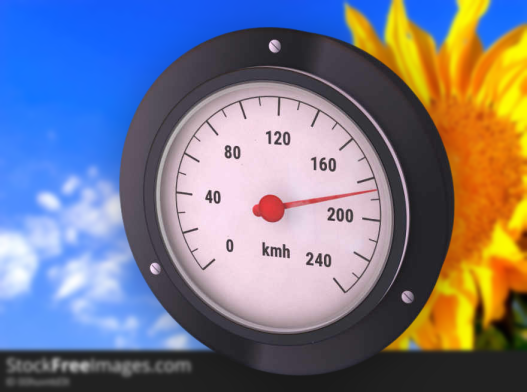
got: 185 km/h
